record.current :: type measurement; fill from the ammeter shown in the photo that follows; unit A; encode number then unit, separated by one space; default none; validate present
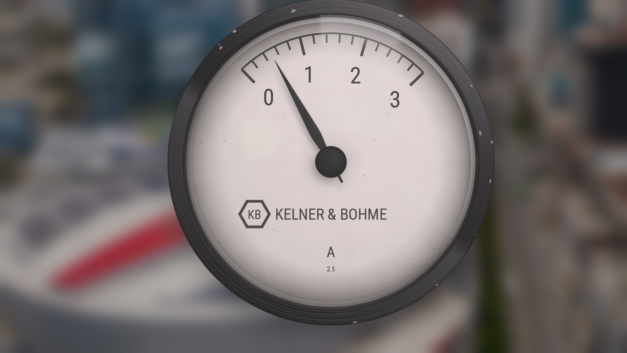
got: 0.5 A
